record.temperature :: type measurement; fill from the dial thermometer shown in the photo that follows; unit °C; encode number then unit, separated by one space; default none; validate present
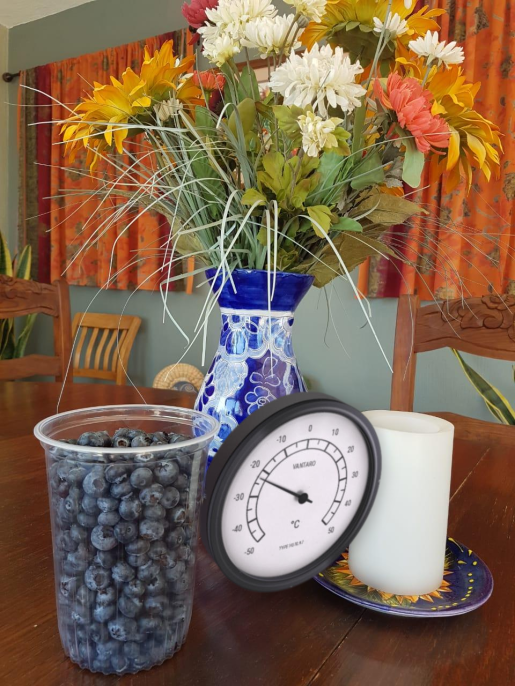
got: -22.5 °C
